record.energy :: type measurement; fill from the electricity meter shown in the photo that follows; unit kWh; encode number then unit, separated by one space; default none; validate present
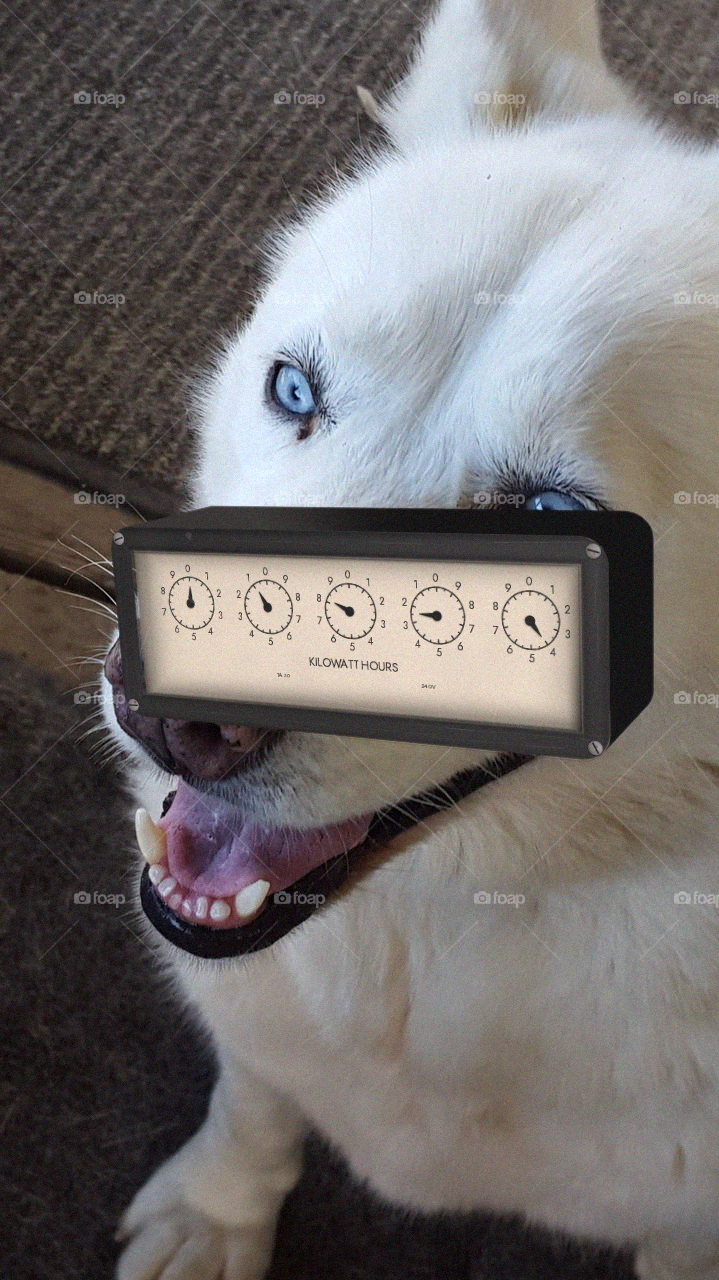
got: 824 kWh
